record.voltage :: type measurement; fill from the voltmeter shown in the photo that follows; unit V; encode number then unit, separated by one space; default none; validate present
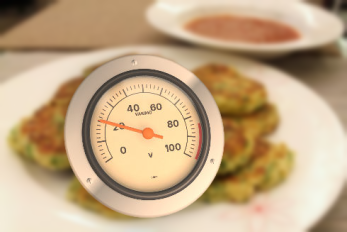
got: 20 V
